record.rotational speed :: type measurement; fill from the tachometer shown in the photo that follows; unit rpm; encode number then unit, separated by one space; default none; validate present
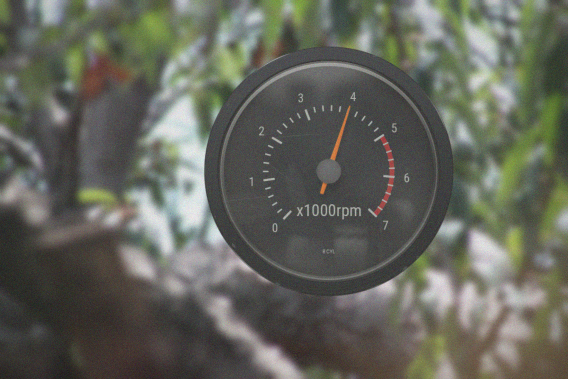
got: 4000 rpm
